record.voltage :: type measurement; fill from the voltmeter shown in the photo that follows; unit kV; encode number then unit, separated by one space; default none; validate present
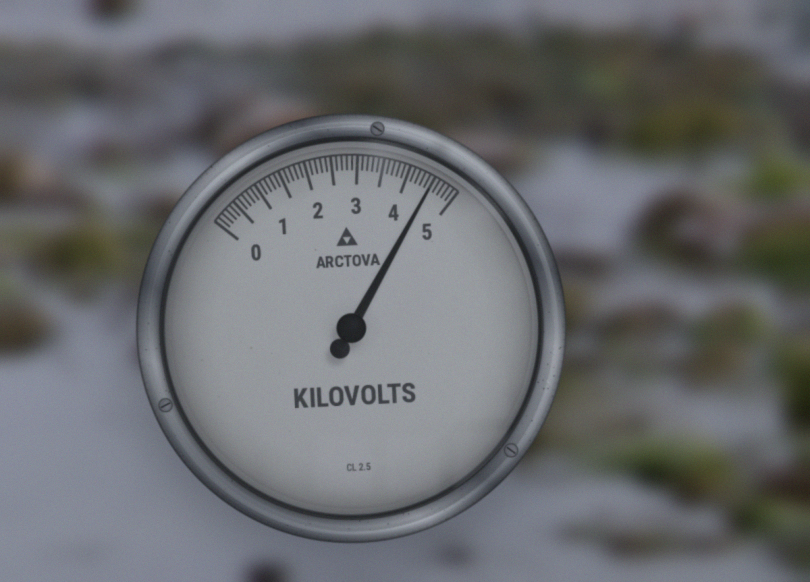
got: 4.5 kV
